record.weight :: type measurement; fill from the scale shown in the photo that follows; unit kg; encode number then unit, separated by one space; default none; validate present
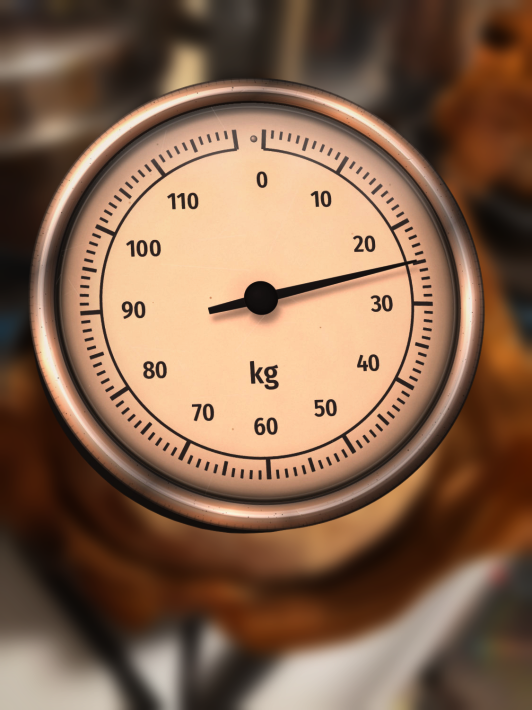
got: 25 kg
